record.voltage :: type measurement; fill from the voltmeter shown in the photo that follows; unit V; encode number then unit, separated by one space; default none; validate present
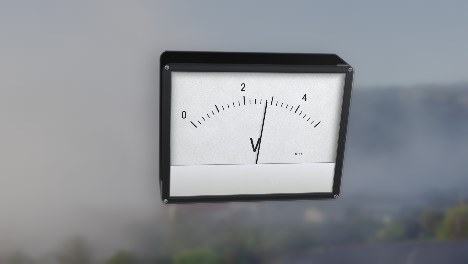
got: 2.8 V
